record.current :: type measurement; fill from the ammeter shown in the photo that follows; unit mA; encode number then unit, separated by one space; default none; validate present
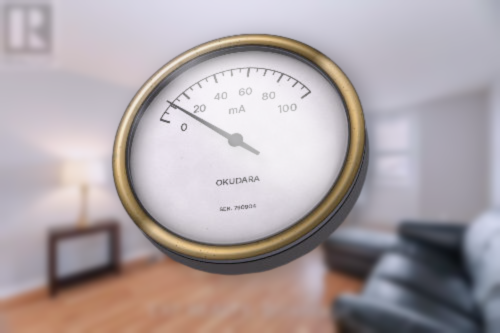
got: 10 mA
